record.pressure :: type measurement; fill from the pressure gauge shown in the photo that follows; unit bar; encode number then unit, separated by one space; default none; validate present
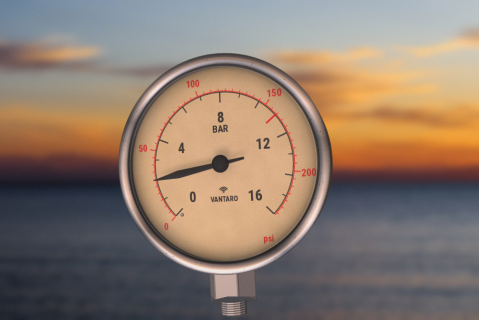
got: 2 bar
